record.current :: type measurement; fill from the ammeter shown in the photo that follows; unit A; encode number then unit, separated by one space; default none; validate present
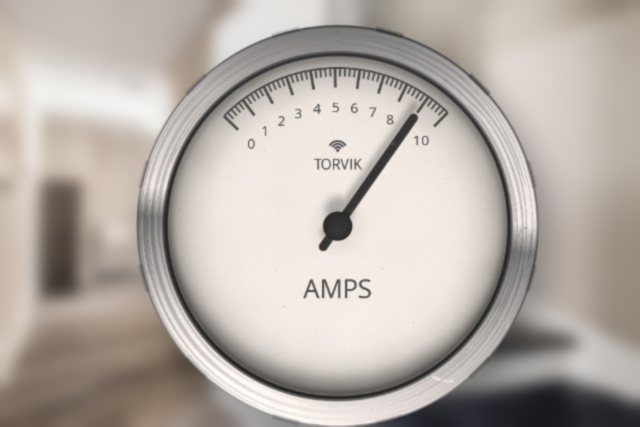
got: 9 A
